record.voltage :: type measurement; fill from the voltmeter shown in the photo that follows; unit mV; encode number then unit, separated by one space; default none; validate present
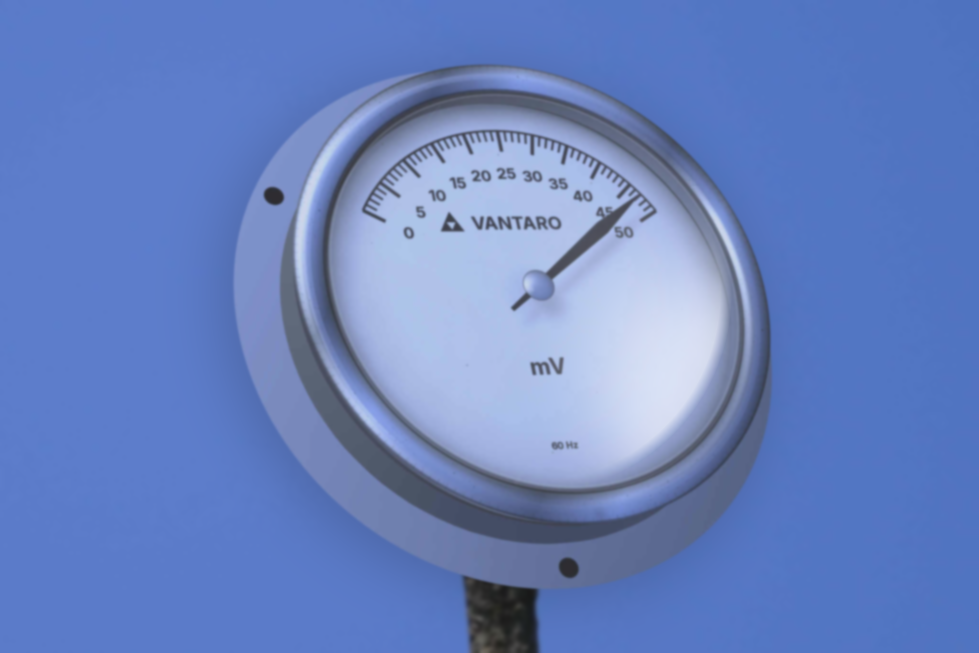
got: 47 mV
